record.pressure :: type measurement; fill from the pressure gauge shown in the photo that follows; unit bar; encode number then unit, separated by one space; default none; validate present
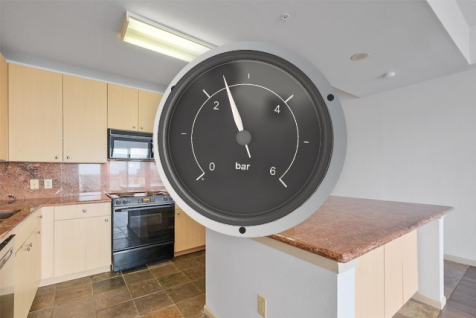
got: 2.5 bar
